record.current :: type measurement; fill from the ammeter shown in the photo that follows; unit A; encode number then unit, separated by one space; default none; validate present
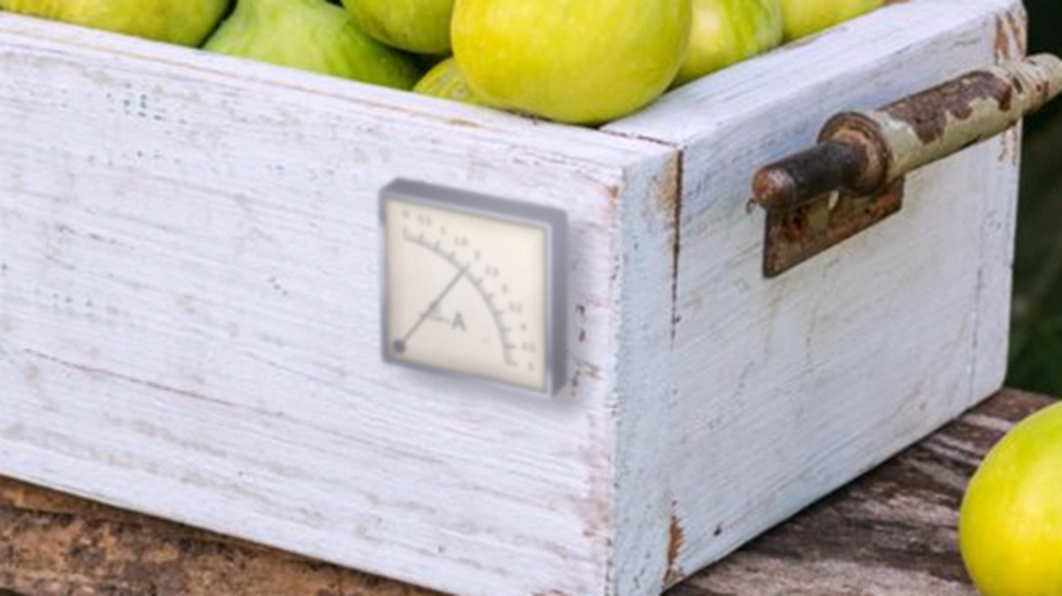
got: 2 A
